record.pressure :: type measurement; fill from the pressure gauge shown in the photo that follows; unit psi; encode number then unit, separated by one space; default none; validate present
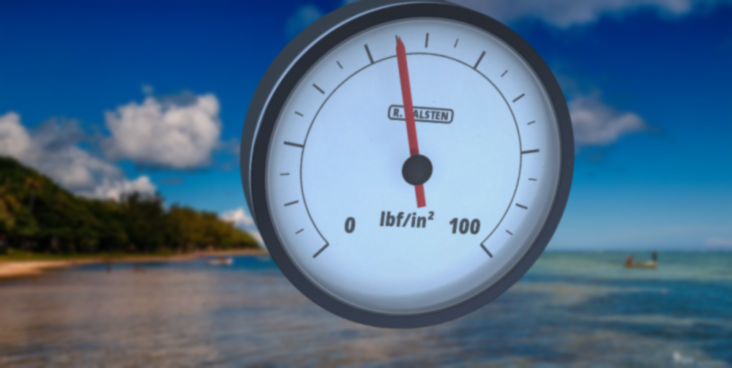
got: 45 psi
